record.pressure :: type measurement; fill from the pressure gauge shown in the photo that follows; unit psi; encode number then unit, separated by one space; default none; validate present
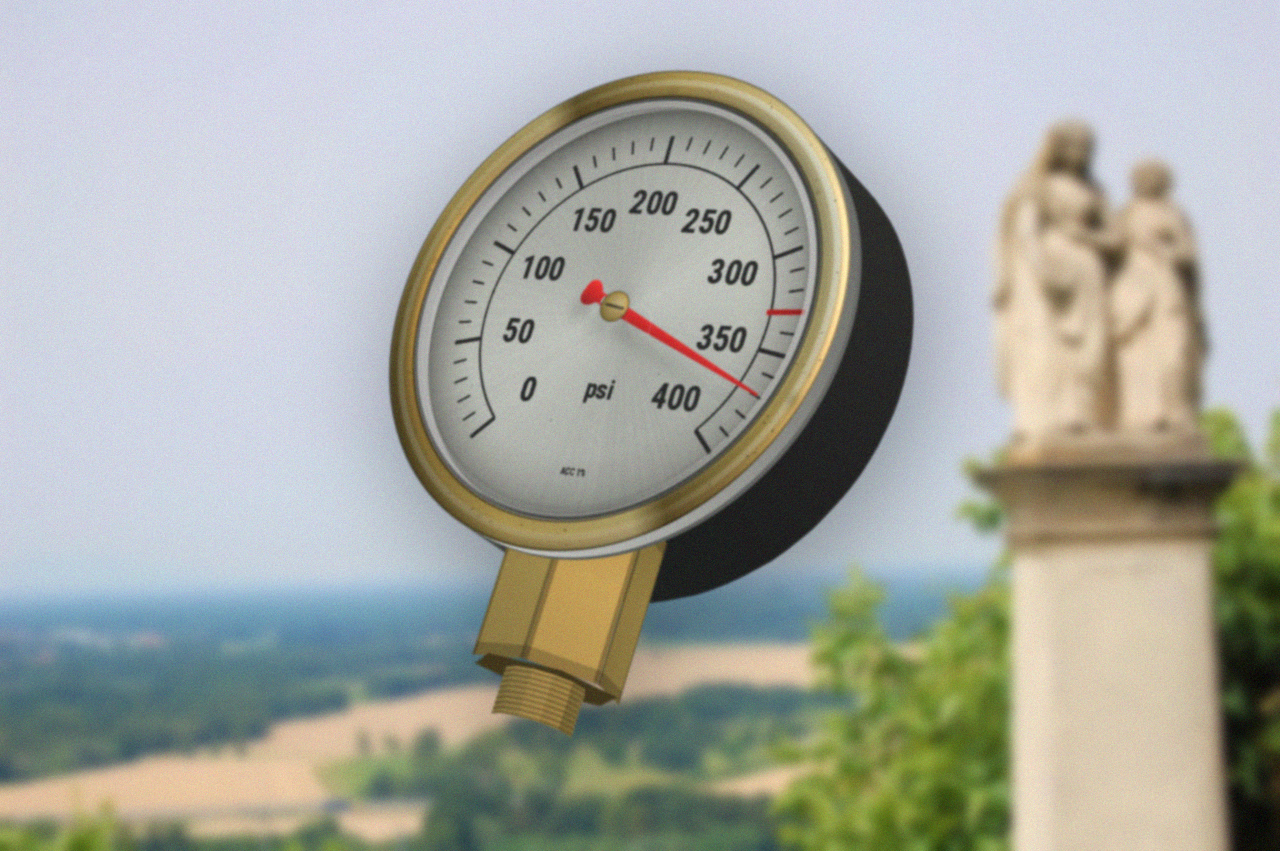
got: 370 psi
